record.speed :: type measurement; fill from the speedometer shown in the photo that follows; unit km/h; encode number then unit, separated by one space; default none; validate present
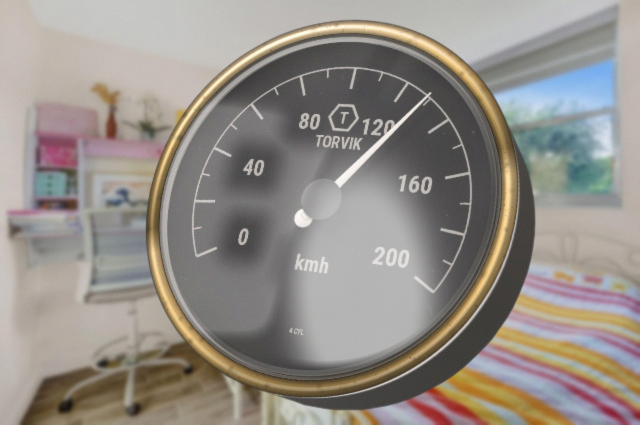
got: 130 km/h
